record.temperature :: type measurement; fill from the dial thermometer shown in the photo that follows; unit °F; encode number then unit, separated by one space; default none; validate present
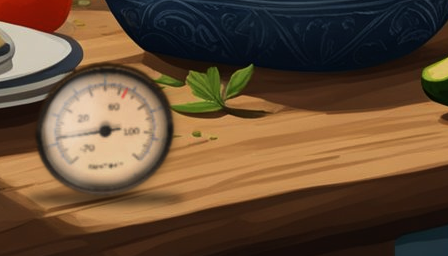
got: 0 °F
